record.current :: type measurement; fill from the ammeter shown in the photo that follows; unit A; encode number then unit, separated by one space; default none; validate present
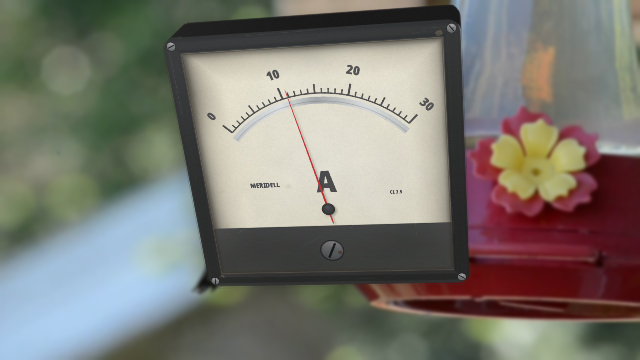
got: 11 A
